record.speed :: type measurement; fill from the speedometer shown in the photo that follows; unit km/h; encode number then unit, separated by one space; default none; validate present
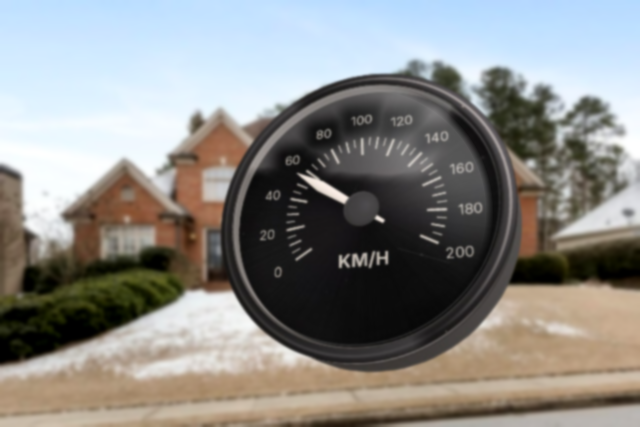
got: 55 km/h
